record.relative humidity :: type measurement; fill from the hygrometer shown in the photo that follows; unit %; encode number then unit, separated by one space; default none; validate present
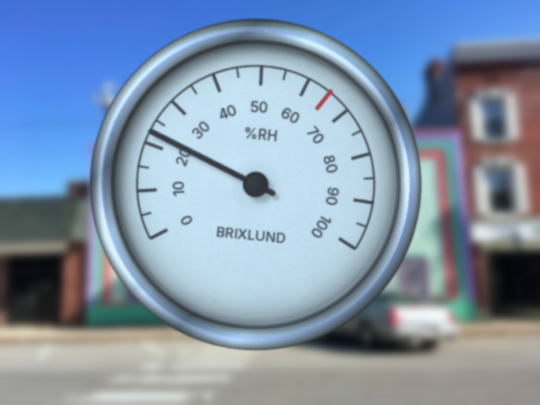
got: 22.5 %
